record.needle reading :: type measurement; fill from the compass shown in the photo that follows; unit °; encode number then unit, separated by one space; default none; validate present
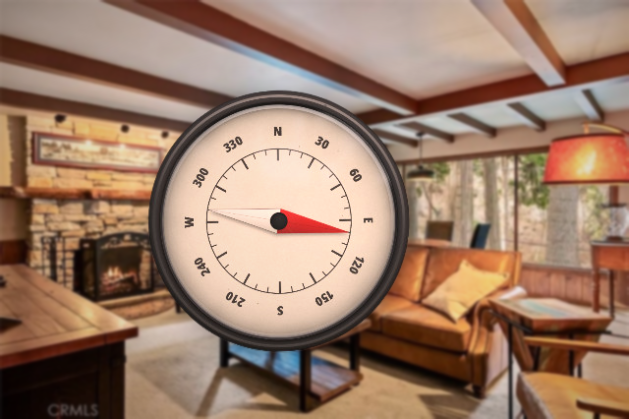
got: 100 °
